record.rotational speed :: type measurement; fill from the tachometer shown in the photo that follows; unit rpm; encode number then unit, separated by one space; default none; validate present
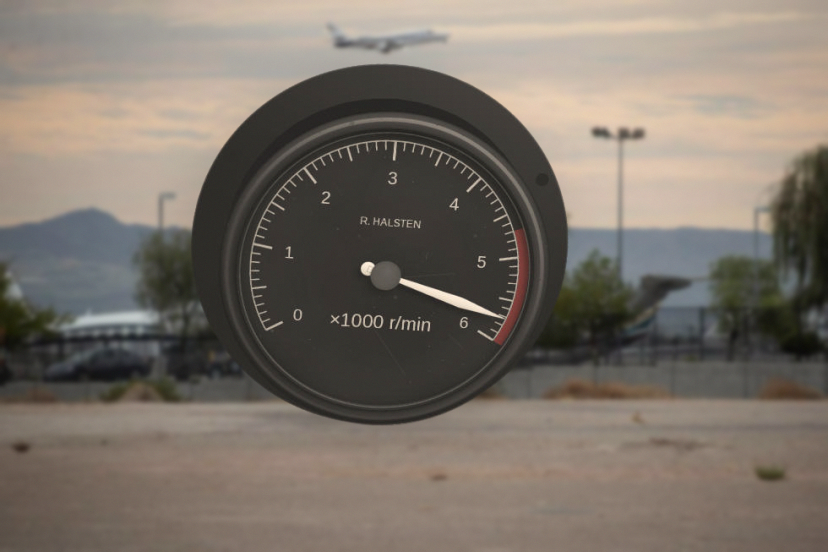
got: 5700 rpm
